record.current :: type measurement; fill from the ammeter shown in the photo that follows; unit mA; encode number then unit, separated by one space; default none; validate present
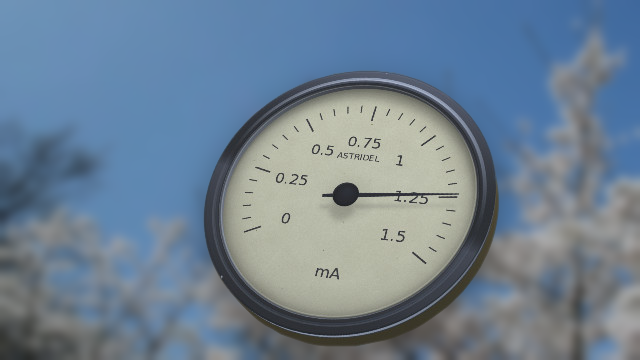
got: 1.25 mA
